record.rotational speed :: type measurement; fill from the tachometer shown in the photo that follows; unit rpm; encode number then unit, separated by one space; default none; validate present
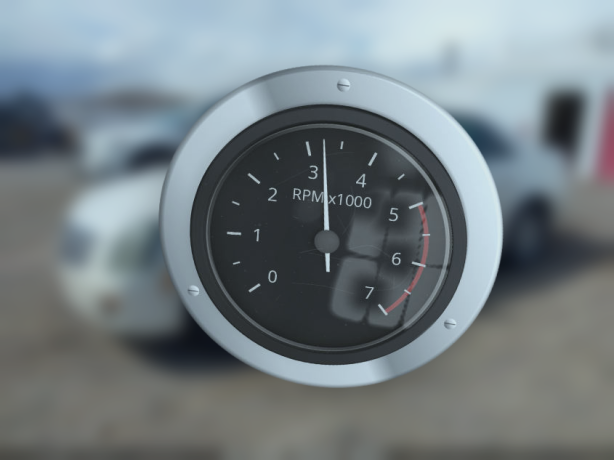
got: 3250 rpm
